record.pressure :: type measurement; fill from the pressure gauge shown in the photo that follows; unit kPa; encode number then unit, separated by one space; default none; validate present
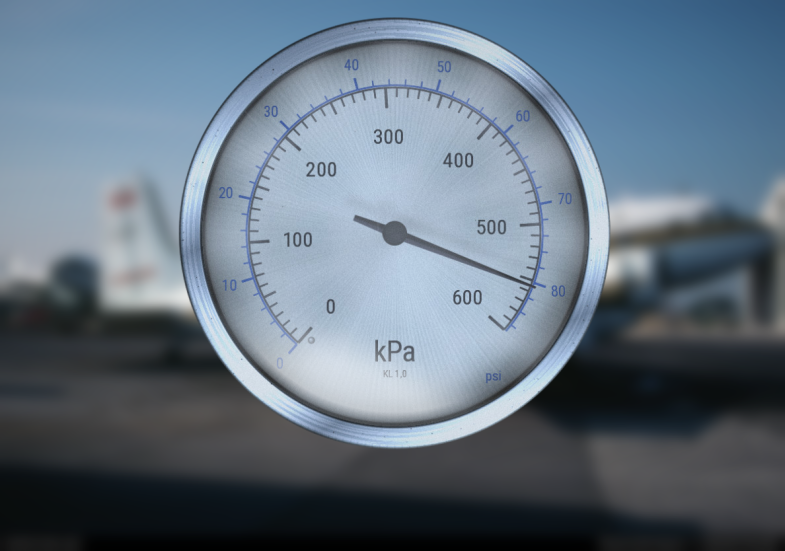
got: 555 kPa
